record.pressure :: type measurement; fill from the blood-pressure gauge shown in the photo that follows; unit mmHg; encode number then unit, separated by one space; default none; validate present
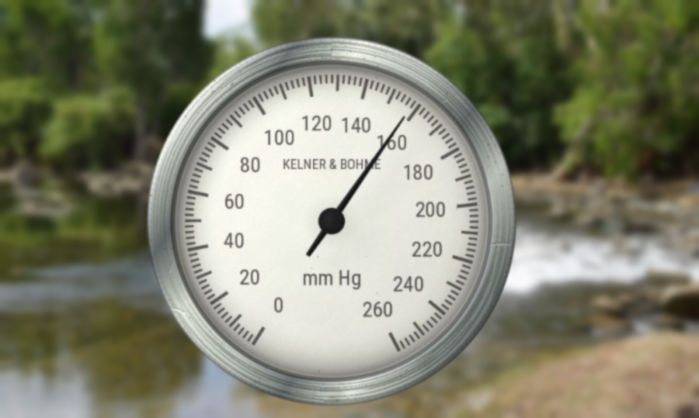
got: 158 mmHg
